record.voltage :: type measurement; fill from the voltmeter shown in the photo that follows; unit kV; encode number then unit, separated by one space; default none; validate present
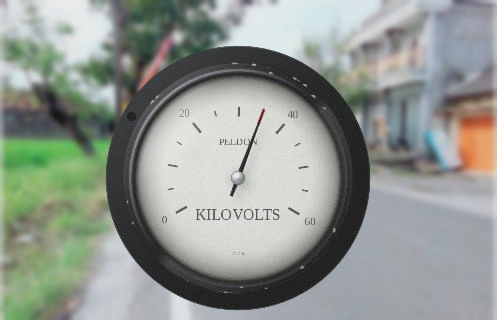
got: 35 kV
